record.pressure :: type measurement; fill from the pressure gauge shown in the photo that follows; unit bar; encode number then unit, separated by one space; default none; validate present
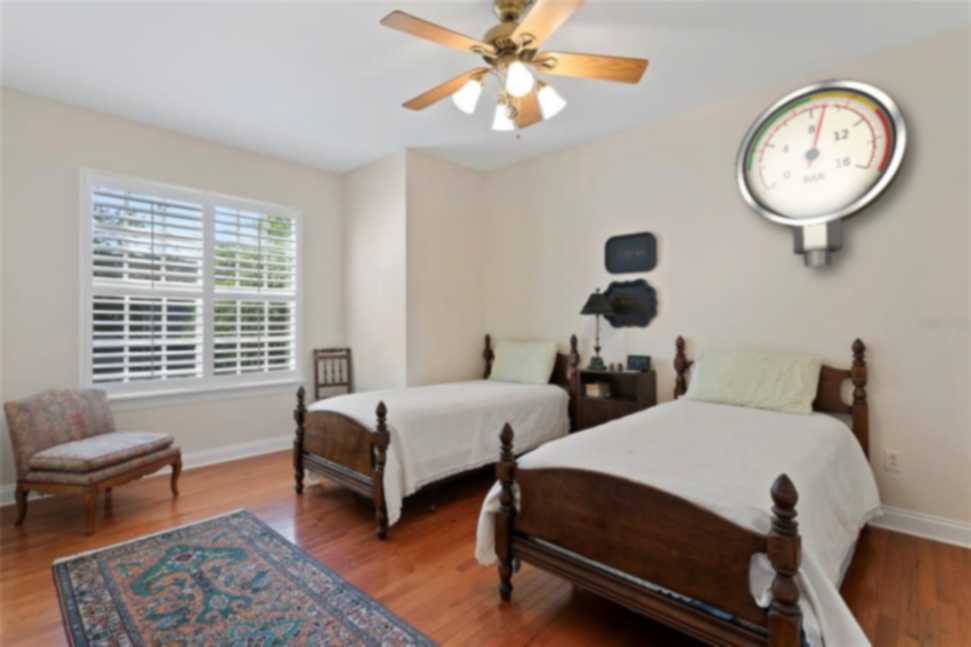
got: 9 bar
